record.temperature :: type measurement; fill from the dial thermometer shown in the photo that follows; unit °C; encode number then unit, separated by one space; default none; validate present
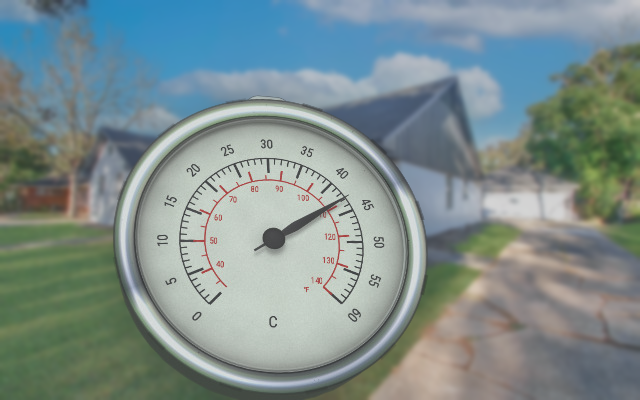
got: 43 °C
